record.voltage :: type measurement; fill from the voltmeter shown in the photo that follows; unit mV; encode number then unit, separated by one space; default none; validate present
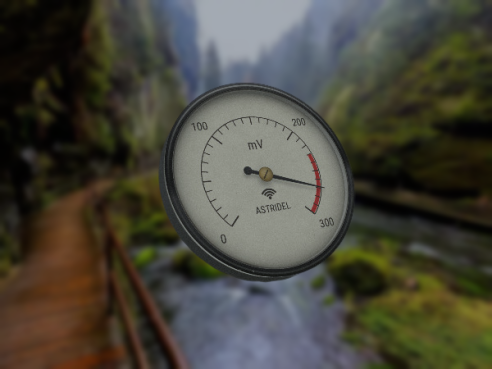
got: 270 mV
